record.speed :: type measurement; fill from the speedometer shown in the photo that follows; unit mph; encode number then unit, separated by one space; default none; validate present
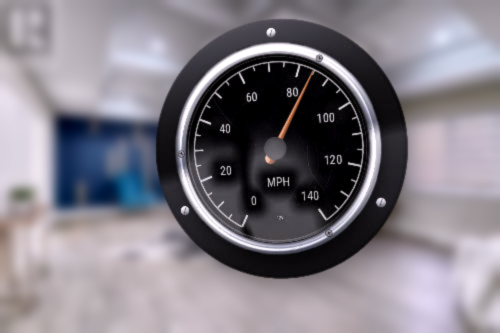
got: 85 mph
